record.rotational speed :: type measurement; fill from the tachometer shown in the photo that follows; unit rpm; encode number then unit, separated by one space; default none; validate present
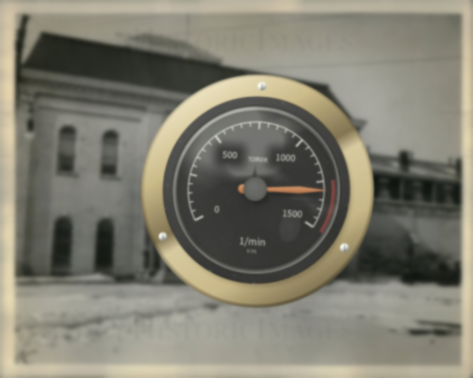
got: 1300 rpm
